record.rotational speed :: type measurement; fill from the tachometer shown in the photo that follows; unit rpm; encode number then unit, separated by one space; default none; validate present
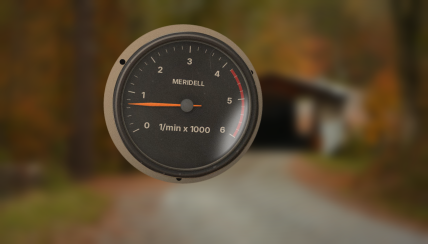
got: 700 rpm
